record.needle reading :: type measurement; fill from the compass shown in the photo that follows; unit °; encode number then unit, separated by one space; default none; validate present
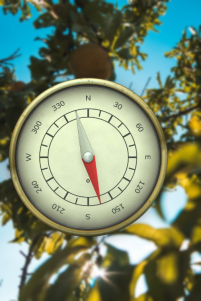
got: 165 °
